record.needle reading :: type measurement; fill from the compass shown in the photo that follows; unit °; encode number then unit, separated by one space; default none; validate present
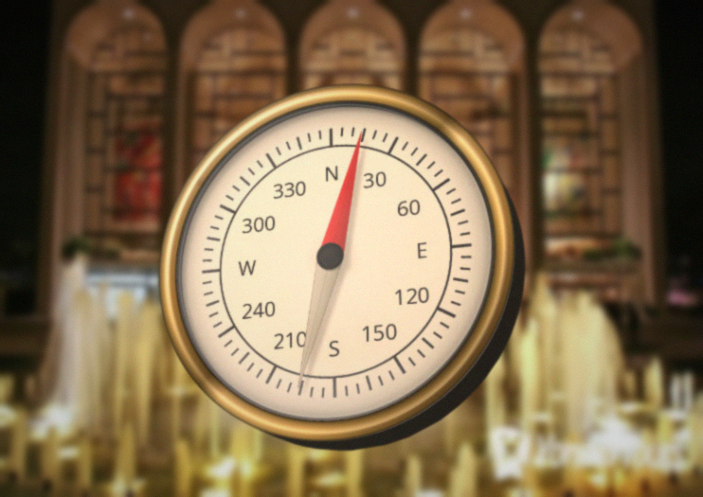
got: 15 °
